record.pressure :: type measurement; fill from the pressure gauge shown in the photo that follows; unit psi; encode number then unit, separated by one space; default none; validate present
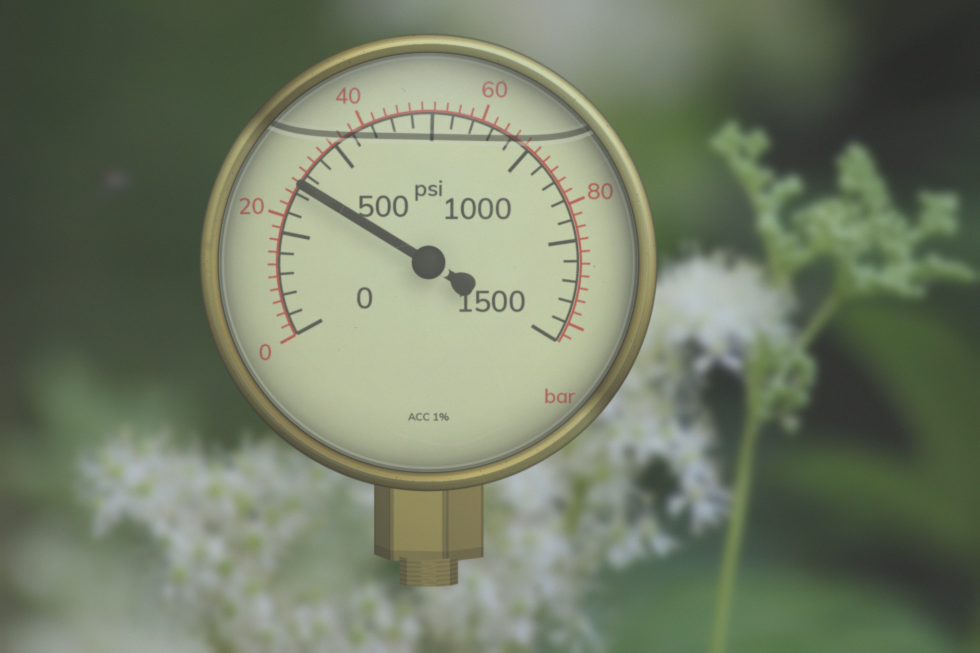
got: 375 psi
